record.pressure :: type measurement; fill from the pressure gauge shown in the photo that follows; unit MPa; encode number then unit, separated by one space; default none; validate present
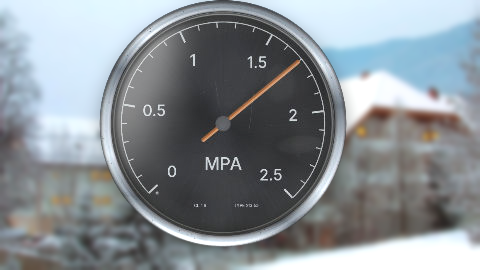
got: 1.7 MPa
